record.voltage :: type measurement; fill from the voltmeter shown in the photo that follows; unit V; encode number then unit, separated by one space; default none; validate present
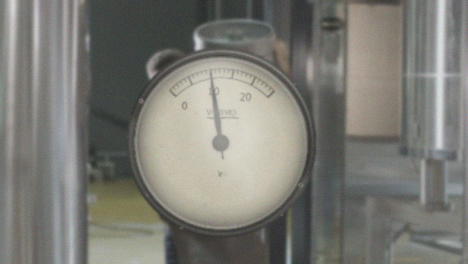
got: 10 V
